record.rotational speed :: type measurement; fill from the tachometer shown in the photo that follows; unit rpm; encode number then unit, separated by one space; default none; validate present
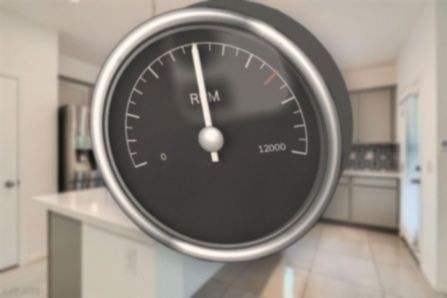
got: 6000 rpm
